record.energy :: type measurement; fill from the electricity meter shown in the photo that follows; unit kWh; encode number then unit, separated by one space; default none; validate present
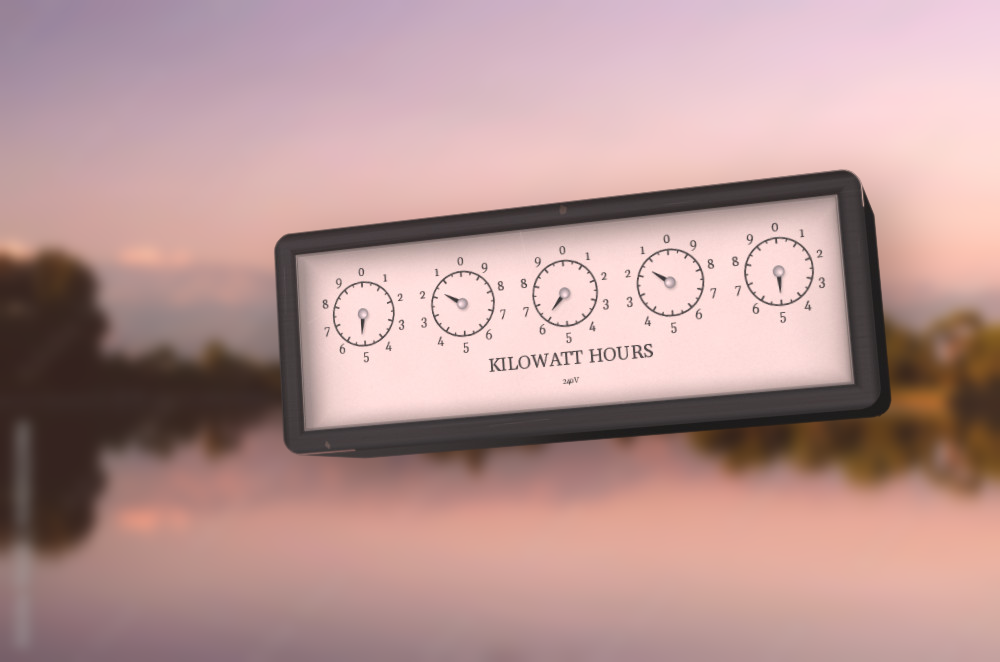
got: 51615 kWh
